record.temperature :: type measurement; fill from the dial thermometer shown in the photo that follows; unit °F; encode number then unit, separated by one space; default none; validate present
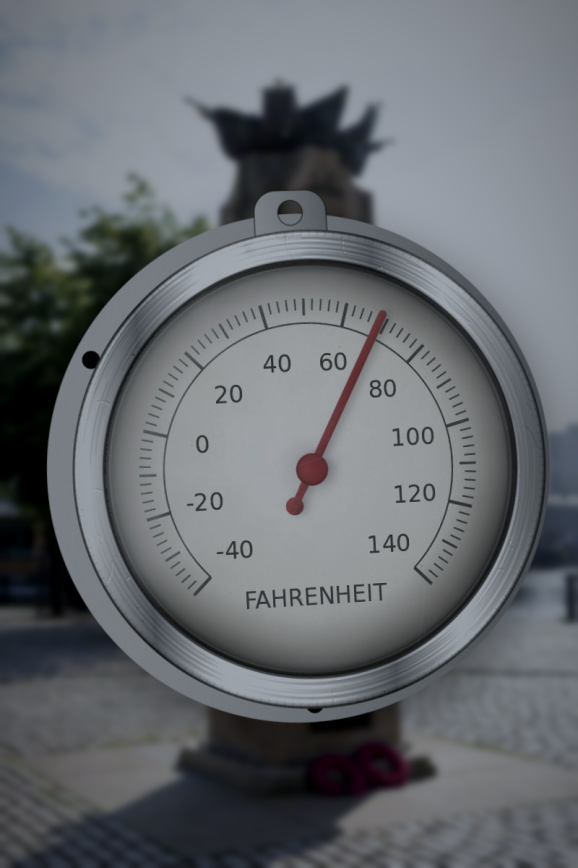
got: 68 °F
